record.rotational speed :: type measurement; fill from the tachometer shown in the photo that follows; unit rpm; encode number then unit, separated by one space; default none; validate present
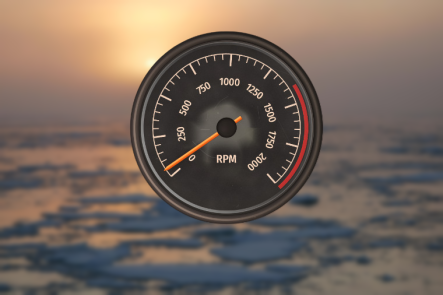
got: 50 rpm
